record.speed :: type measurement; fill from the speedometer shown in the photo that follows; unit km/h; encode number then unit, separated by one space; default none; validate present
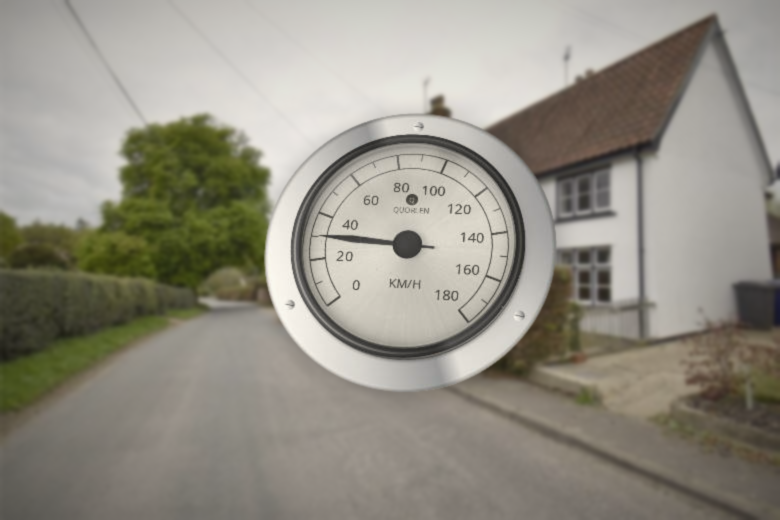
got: 30 km/h
